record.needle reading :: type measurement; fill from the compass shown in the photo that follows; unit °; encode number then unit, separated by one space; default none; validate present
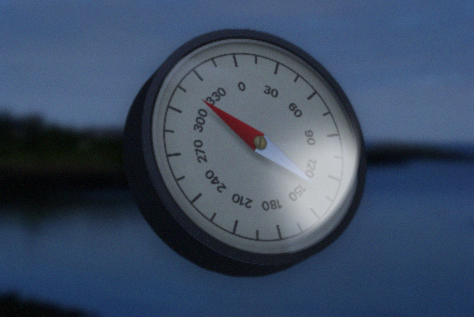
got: 315 °
